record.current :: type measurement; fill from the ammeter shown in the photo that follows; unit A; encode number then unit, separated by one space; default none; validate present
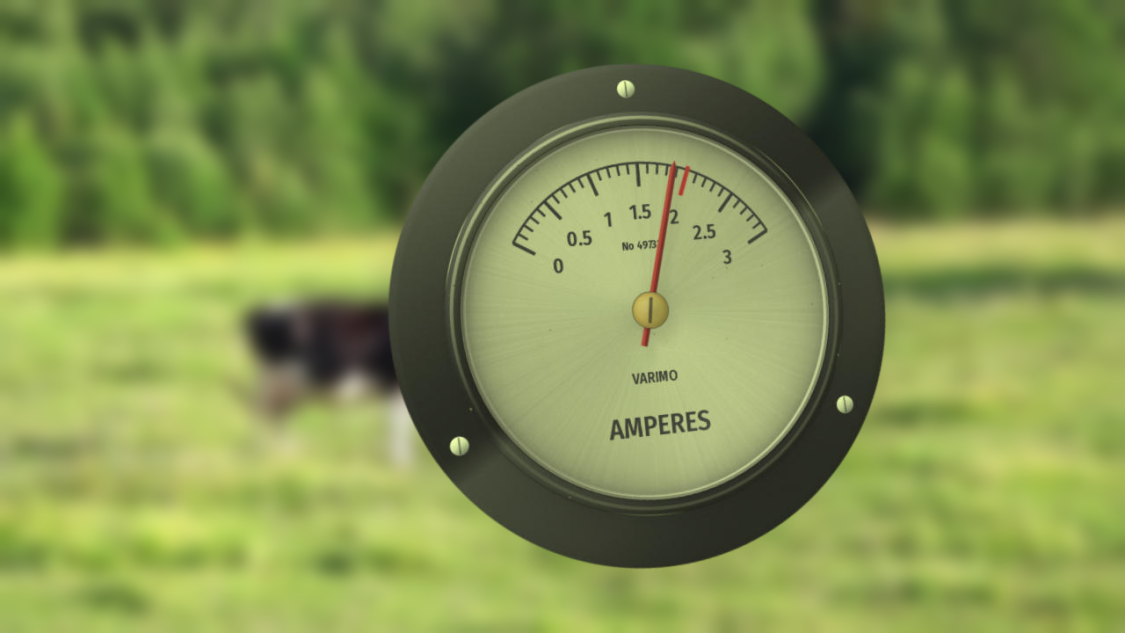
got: 1.85 A
